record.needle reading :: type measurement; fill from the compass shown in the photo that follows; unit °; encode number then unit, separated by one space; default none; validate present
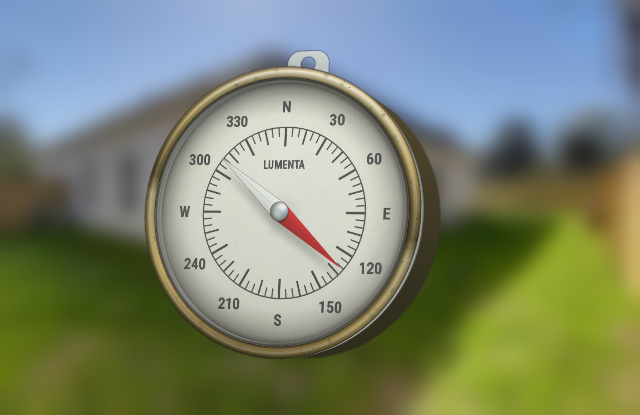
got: 130 °
